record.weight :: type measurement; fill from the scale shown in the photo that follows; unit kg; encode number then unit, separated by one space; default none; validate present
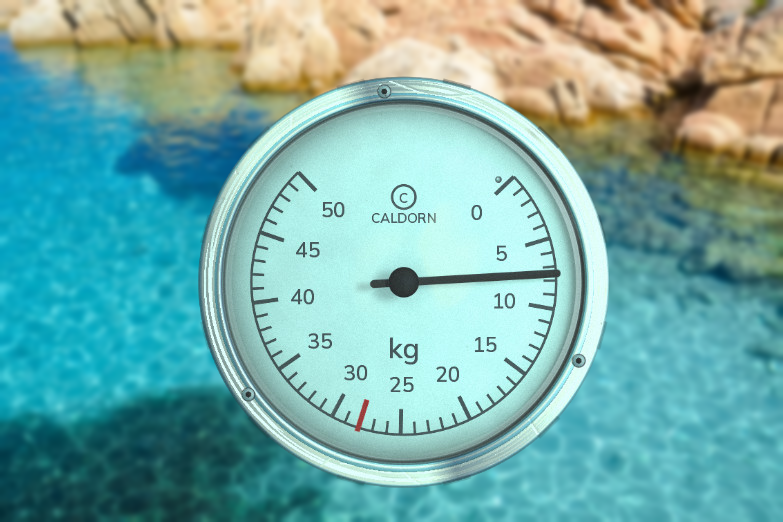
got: 7.5 kg
